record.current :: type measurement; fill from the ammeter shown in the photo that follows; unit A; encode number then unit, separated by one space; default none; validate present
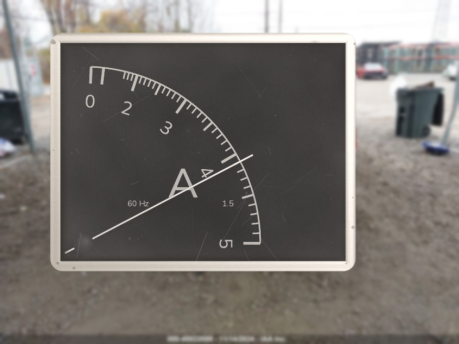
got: 4.1 A
